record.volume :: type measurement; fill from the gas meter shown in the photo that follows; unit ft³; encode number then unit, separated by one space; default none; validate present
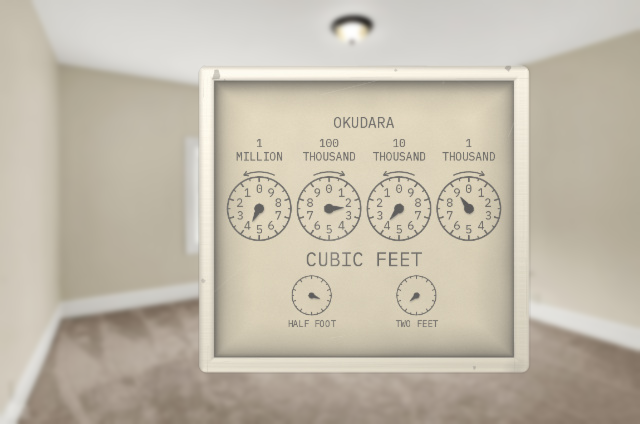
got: 423900 ft³
